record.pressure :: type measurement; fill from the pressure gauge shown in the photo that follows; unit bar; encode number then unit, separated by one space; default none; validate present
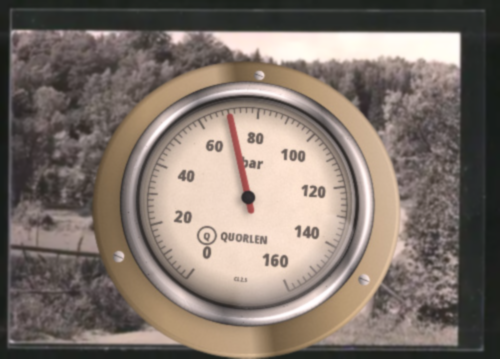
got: 70 bar
